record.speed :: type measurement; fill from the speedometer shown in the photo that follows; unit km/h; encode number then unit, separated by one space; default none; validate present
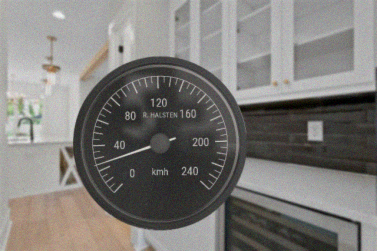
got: 25 km/h
